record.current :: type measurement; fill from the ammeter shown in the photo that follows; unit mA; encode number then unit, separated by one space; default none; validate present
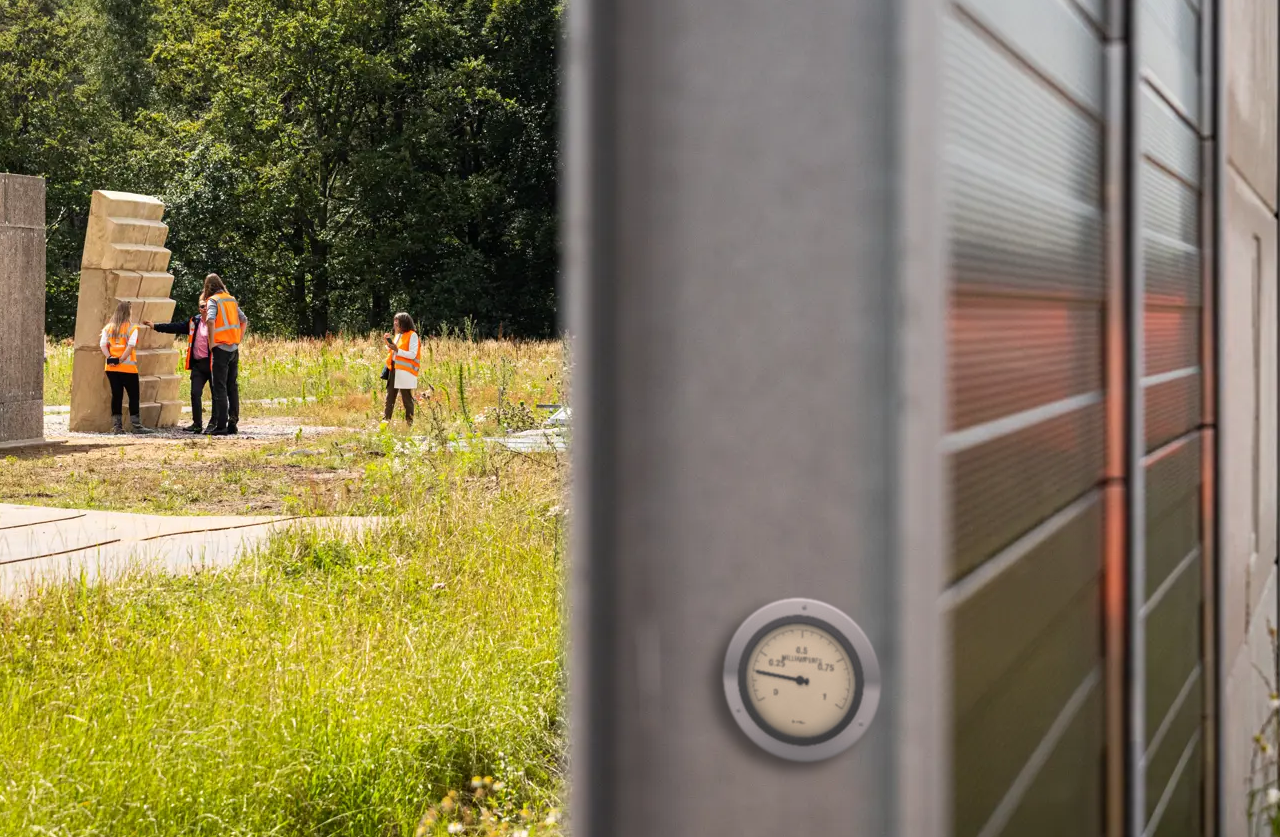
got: 0.15 mA
